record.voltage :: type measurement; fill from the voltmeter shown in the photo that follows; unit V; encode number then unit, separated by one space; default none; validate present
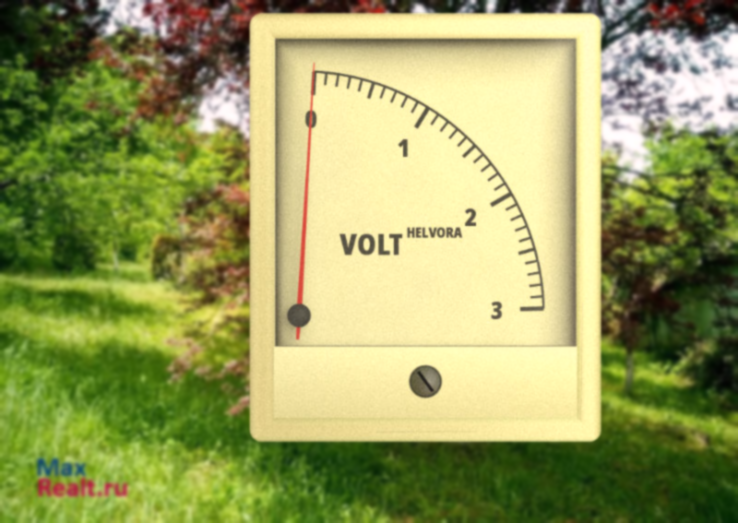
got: 0 V
